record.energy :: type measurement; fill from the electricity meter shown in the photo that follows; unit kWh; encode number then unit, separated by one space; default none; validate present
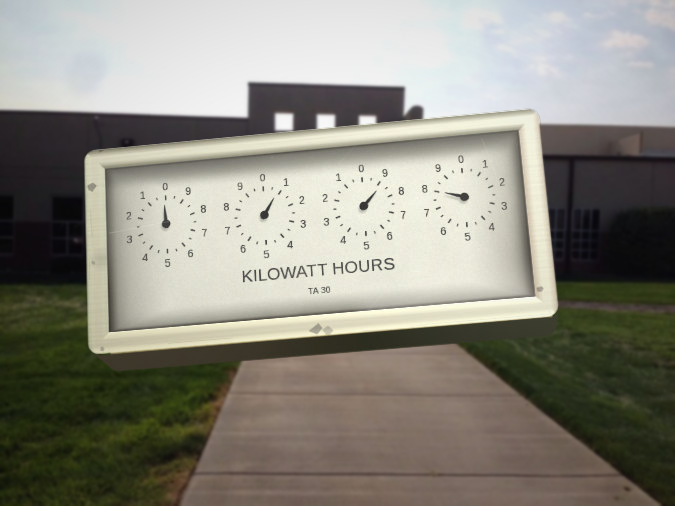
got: 88 kWh
